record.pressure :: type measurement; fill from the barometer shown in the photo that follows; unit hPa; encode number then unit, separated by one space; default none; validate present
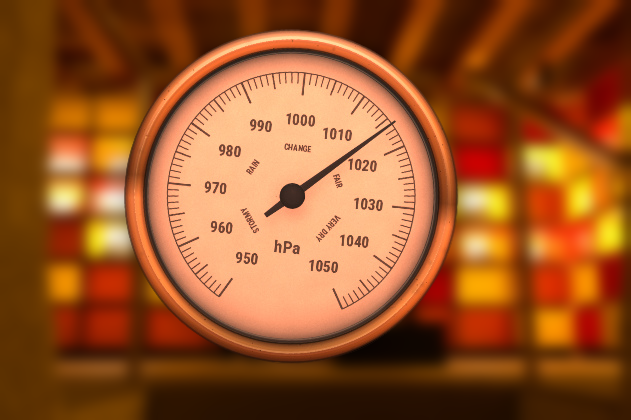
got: 1016 hPa
